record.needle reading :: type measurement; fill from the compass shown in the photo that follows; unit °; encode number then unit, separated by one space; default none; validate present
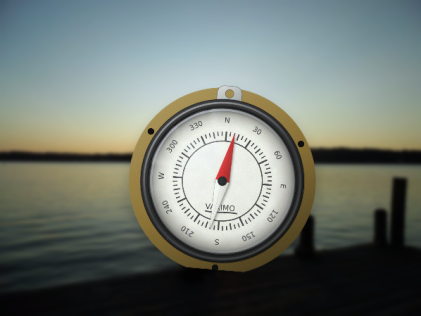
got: 10 °
